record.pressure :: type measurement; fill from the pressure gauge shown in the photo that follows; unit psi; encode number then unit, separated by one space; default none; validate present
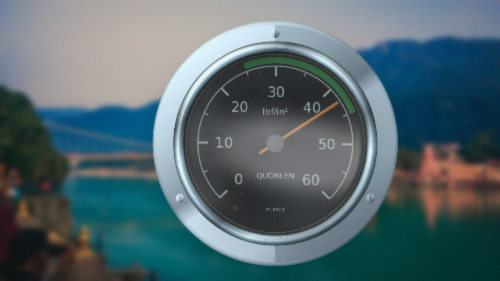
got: 42.5 psi
